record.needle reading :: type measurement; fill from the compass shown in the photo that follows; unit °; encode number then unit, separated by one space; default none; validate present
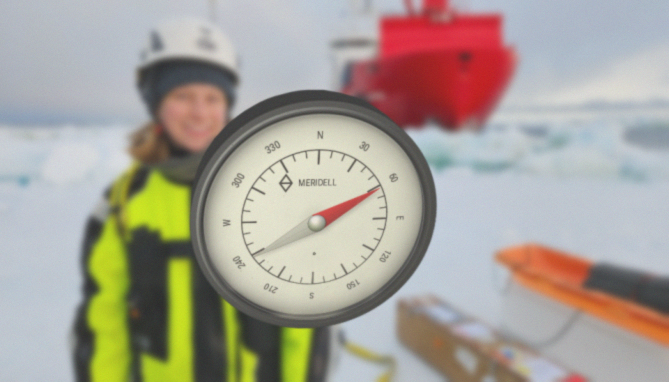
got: 60 °
